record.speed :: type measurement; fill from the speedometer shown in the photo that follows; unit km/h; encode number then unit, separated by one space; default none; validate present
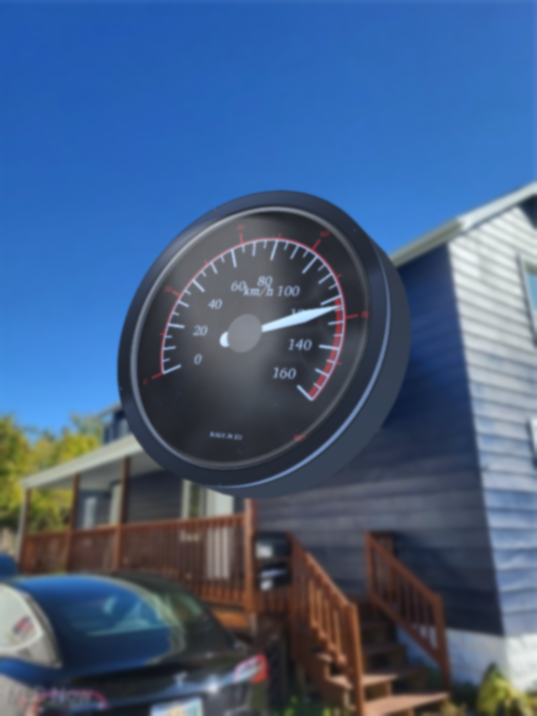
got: 125 km/h
